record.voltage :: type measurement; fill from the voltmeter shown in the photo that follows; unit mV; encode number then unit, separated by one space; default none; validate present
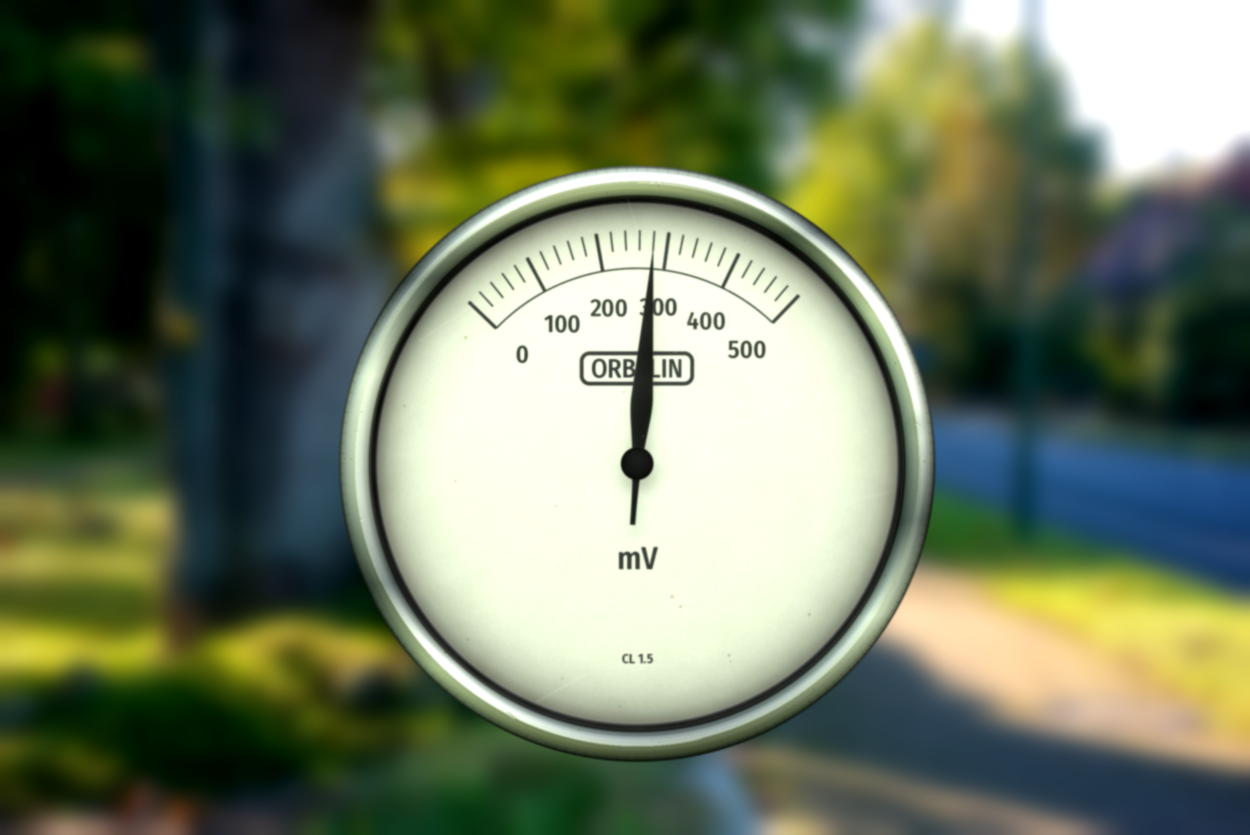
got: 280 mV
